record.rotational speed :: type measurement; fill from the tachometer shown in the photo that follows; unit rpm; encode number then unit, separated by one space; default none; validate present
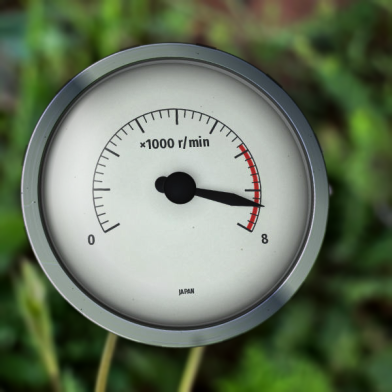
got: 7400 rpm
